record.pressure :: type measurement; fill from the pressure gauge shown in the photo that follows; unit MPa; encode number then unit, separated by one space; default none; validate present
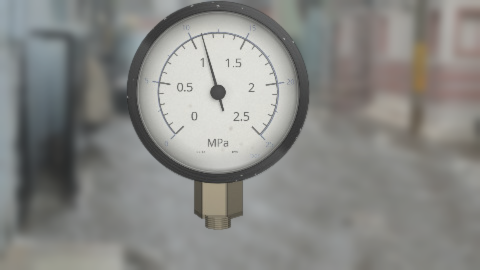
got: 1.1 MPa
